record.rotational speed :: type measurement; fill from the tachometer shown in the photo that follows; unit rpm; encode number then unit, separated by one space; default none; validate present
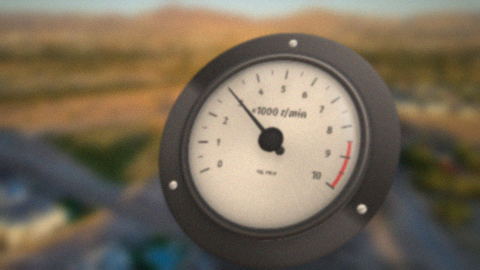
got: 3000 rpm
